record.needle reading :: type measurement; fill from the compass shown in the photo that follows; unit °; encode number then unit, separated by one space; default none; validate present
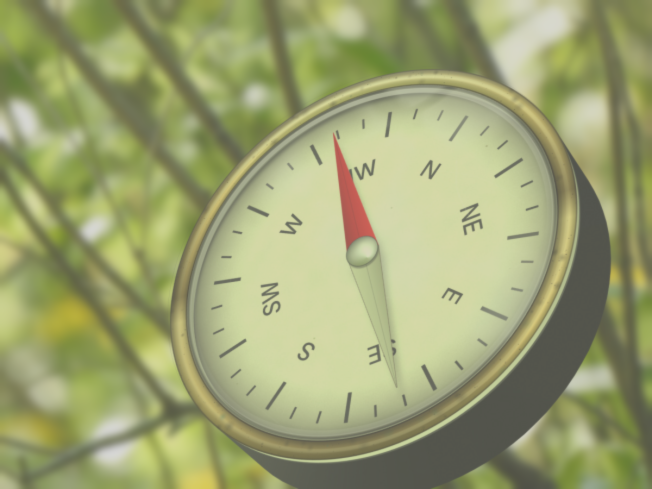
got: 310 °
